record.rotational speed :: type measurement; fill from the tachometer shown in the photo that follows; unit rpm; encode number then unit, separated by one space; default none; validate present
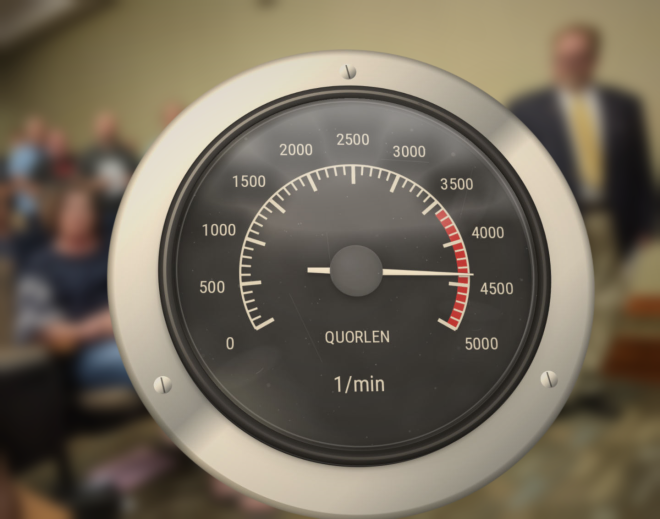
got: 4400 rpm
